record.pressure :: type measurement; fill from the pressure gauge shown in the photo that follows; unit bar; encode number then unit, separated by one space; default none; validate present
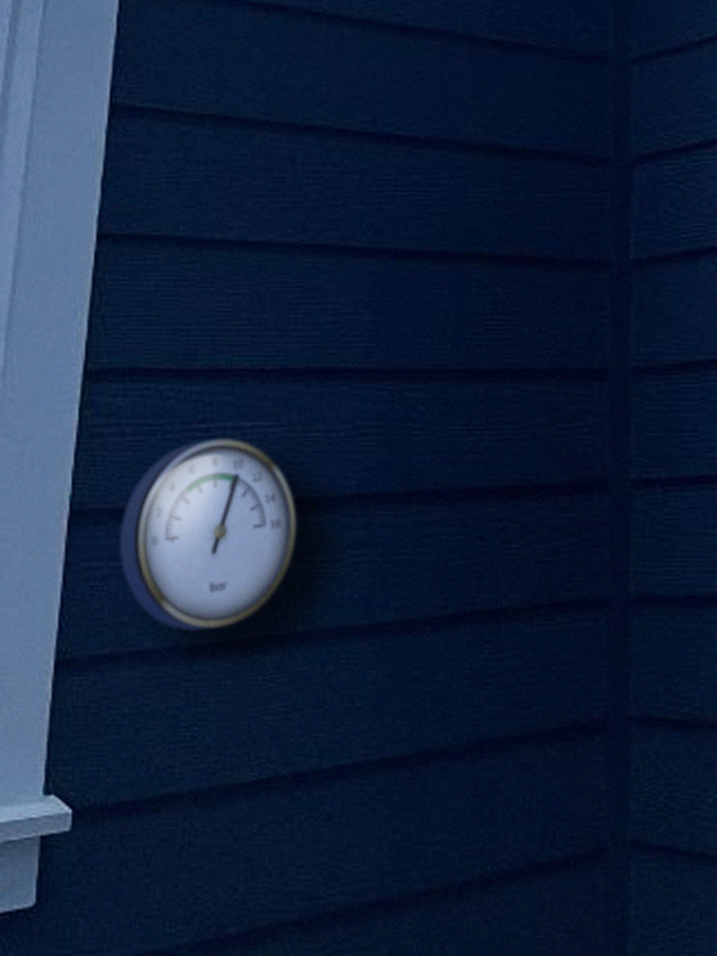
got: 10 bar
